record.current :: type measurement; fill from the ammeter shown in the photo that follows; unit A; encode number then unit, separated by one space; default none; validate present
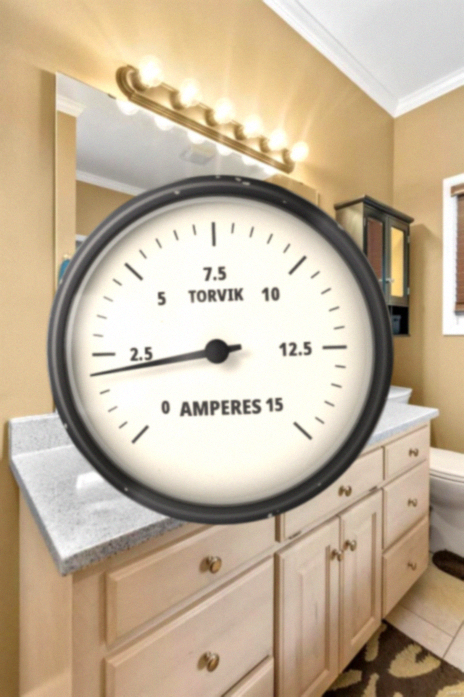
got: 2 A
